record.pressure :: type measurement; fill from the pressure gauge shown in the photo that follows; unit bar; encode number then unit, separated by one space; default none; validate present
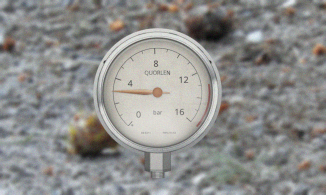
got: 3 bar
